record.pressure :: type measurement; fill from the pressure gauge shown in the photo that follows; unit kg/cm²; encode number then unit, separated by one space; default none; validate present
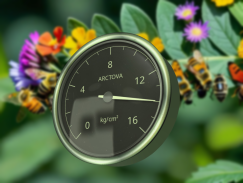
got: 14 kg/cm²
